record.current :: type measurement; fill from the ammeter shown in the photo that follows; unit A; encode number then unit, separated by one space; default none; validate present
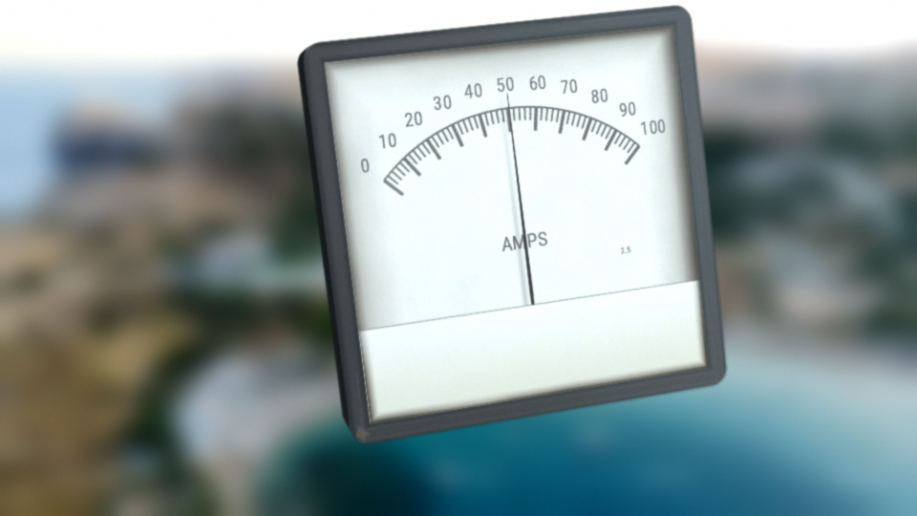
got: 50 A
